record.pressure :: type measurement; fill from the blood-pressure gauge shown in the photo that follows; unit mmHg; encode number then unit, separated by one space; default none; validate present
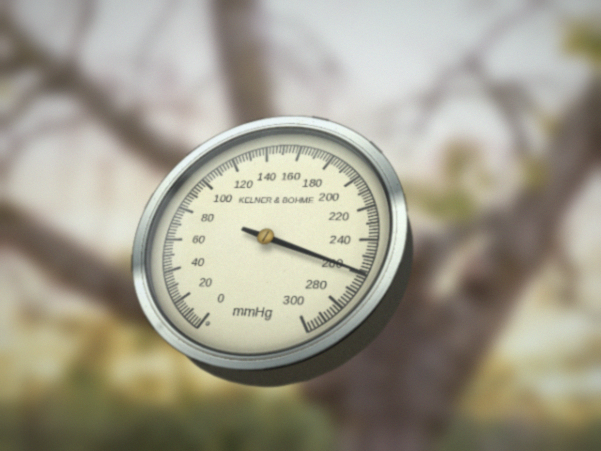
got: 260 mmHg
